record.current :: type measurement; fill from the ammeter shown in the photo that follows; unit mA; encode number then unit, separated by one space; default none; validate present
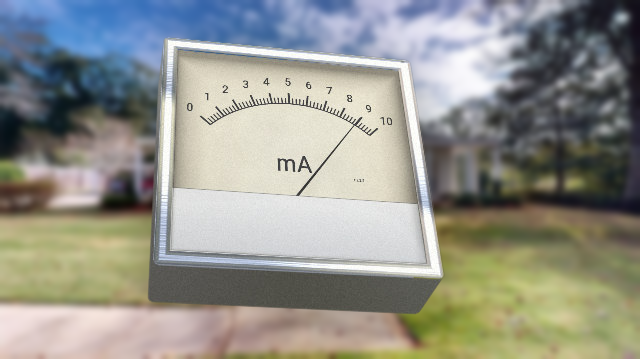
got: 9 mA
